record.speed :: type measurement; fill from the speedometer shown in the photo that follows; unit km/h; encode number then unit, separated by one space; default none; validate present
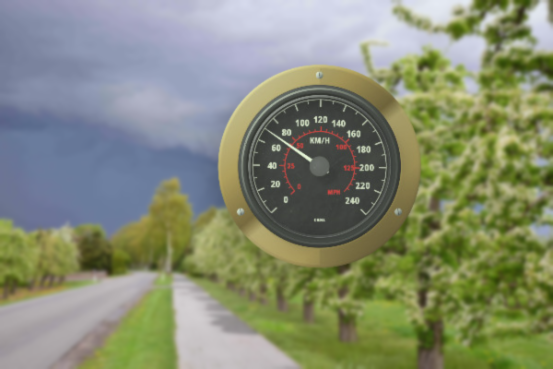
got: 70 km/h
